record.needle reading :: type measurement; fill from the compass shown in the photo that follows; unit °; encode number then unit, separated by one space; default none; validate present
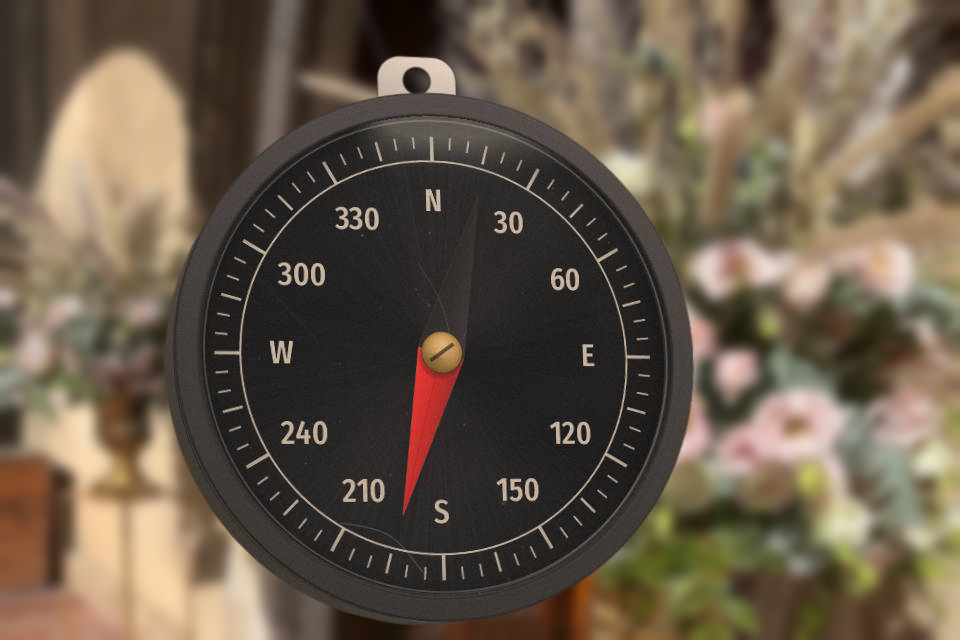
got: 195 °
